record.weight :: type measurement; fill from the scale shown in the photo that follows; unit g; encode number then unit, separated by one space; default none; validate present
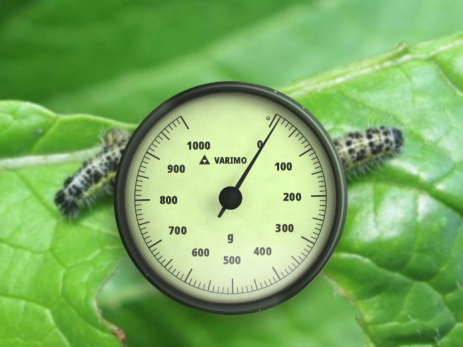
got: 10 g
